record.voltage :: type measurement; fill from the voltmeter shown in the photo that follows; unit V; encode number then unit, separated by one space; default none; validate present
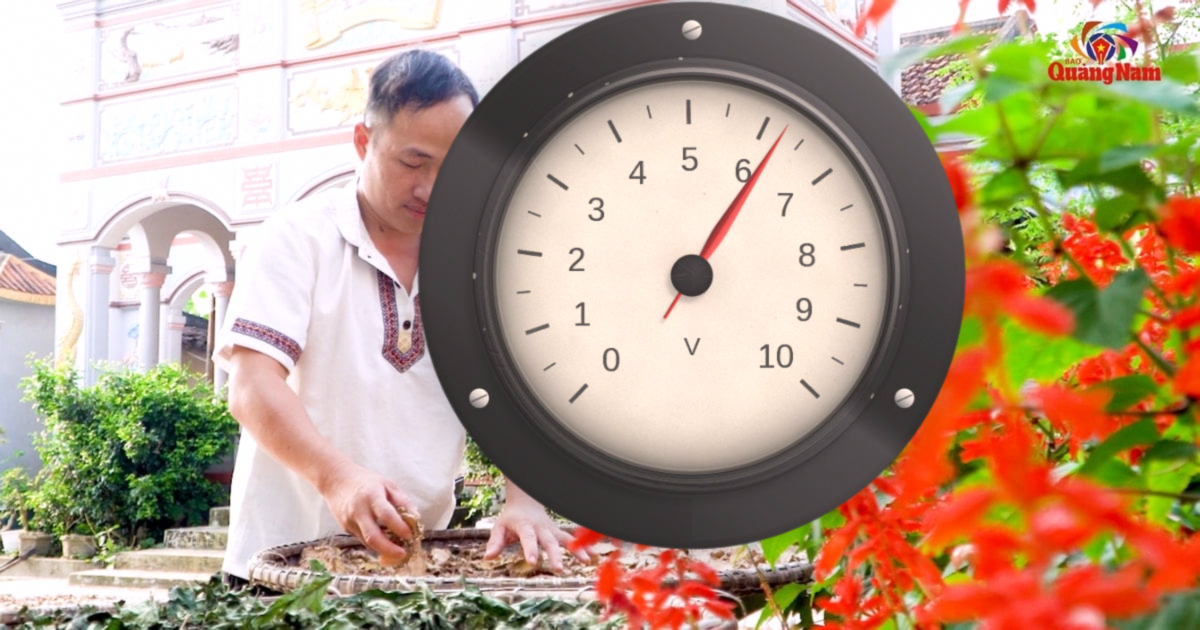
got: 6.25 V
